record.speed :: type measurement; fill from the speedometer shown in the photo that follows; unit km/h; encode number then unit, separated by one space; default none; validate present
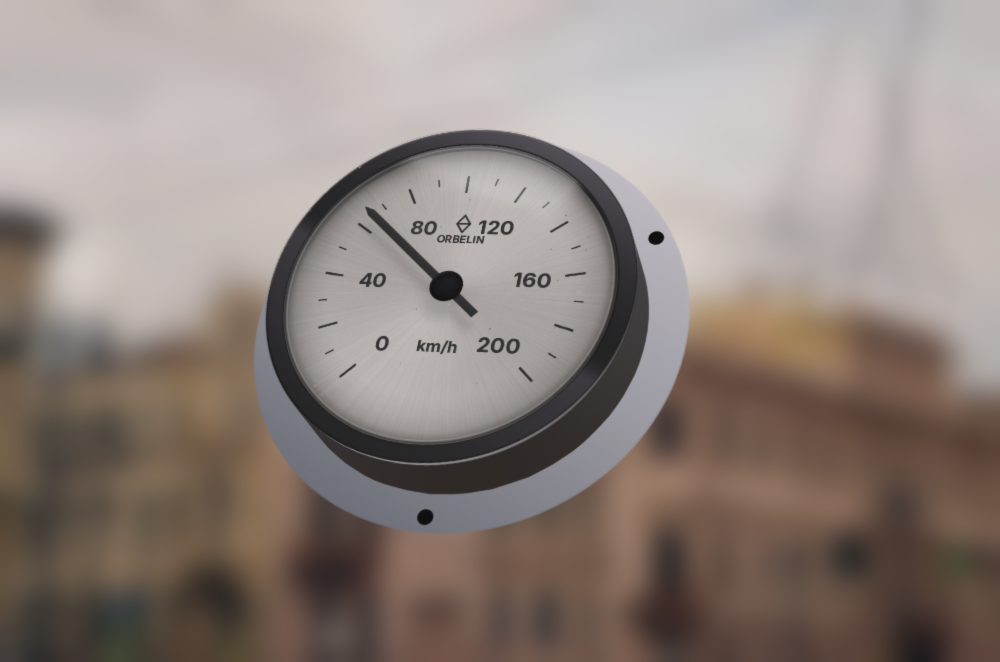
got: 65 km/h
